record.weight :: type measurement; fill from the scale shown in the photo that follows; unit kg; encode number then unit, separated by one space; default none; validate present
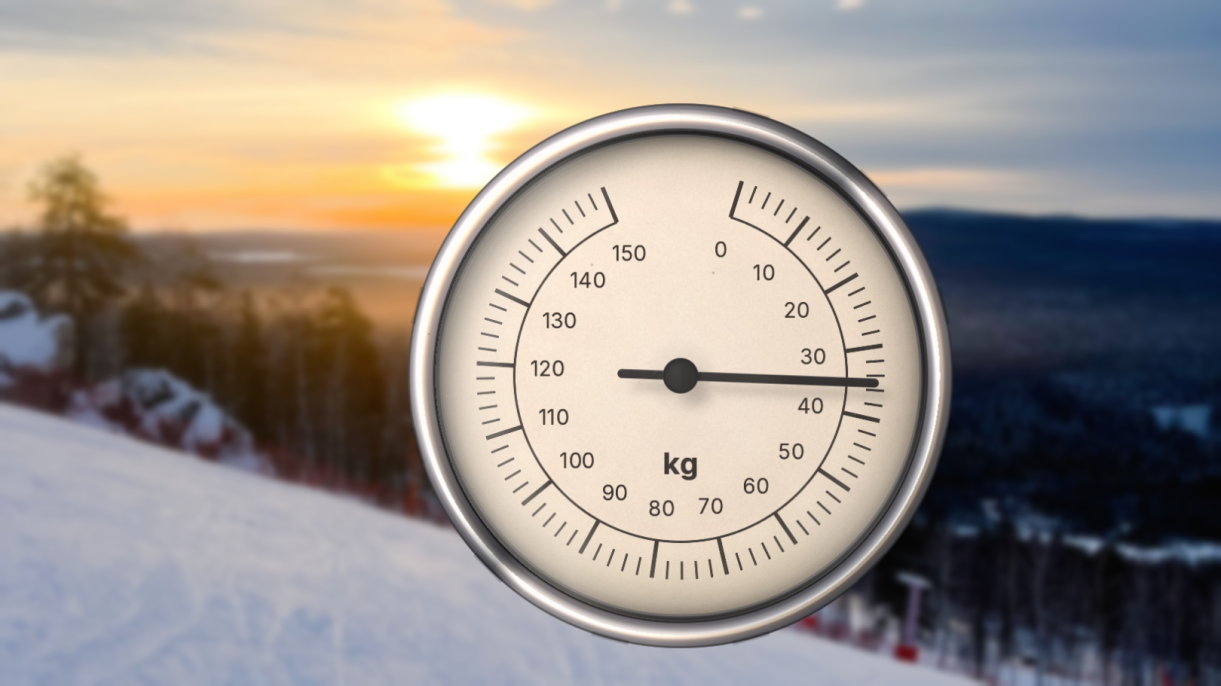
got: 35 kg
